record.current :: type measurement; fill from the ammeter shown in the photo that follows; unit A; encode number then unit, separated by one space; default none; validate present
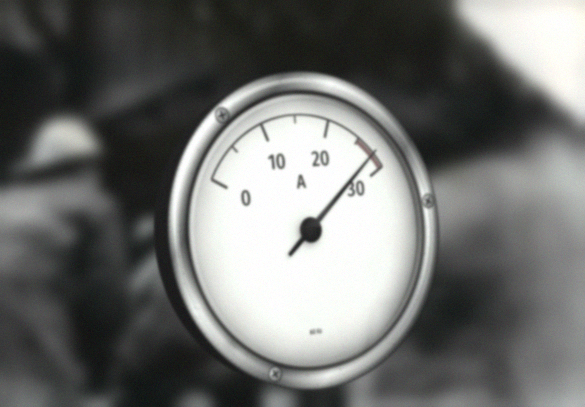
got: 27.5 A
